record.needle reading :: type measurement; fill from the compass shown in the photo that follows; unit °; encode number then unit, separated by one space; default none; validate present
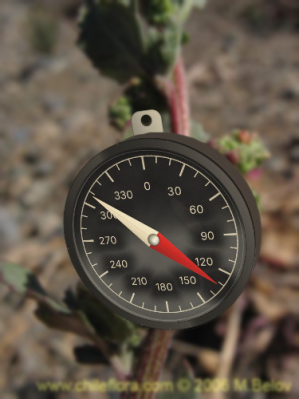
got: 130 °
